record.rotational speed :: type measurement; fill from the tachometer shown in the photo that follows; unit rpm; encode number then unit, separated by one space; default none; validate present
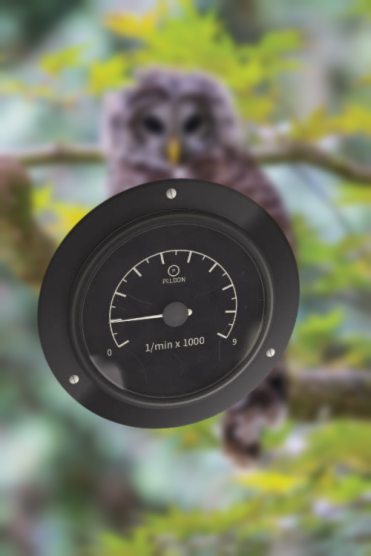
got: 1000 rpm
